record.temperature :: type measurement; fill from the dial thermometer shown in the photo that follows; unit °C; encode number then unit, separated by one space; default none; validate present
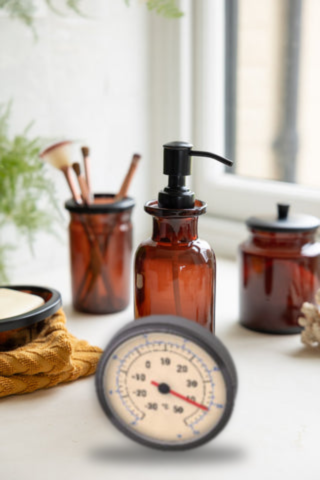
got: 40 °C
